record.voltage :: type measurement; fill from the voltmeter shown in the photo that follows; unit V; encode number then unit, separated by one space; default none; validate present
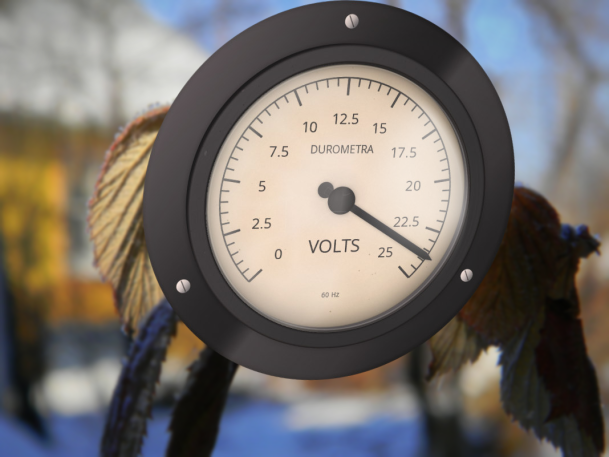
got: 23.75 V
